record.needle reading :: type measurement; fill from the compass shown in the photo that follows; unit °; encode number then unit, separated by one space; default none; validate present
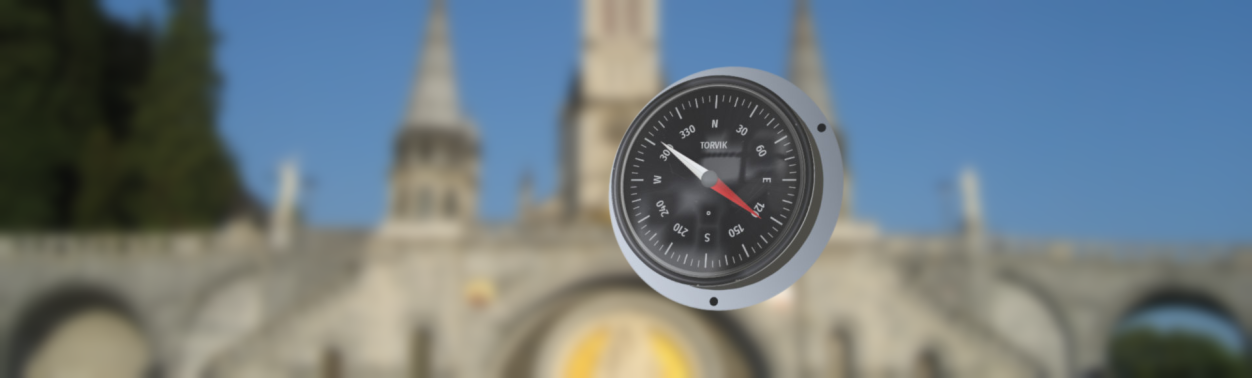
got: 125 °
